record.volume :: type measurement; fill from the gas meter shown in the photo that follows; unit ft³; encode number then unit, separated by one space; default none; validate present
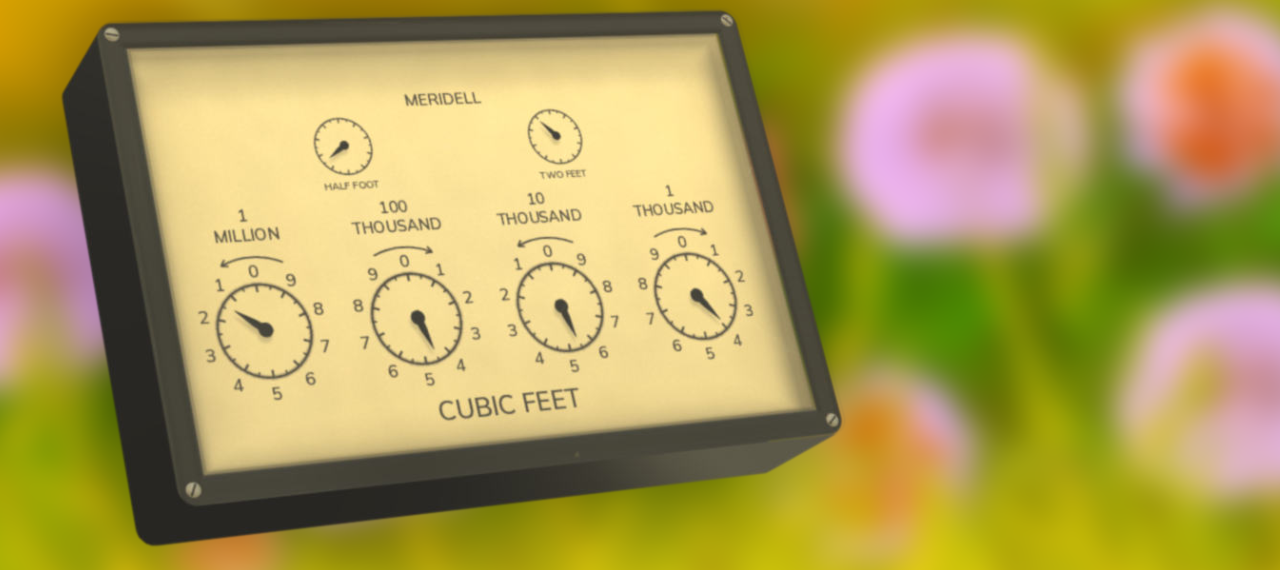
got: 145400 ft³
